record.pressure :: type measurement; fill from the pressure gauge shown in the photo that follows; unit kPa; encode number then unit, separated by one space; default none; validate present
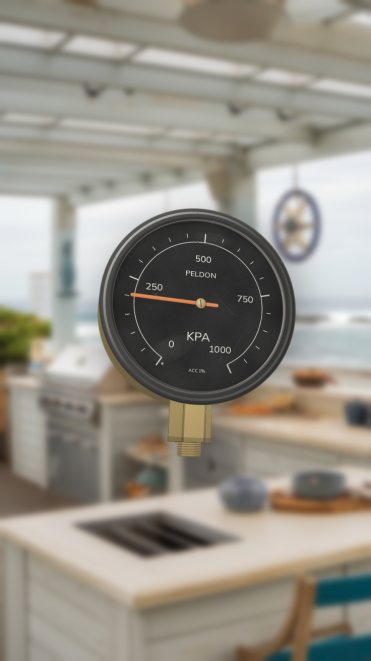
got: 200 kPa
